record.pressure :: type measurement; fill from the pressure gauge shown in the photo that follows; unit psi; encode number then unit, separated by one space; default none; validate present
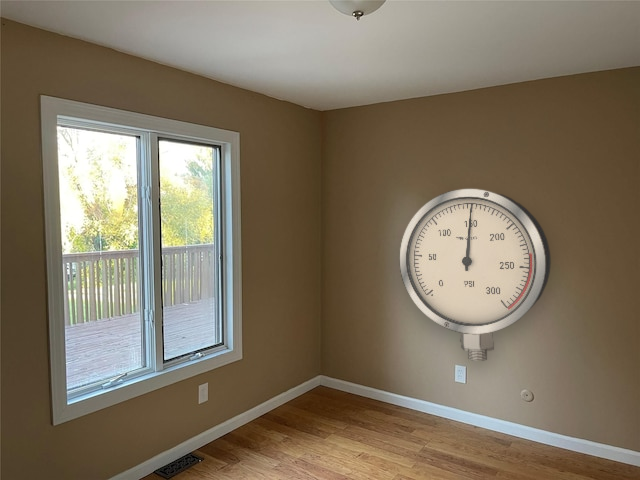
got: 150 psi
